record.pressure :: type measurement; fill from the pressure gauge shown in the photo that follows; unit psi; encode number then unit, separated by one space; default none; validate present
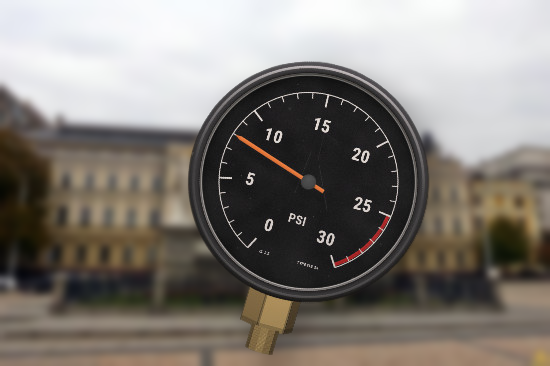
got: 8 psi
